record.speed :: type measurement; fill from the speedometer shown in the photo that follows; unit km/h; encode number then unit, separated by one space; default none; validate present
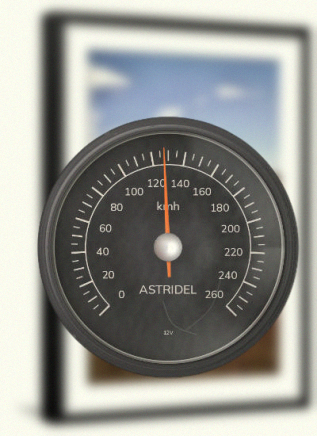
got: 127.5 km/h
